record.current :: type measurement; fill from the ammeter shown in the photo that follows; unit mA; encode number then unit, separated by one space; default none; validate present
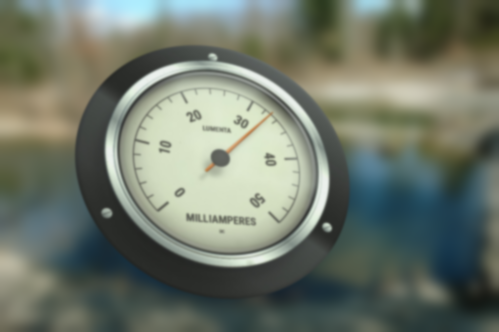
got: 33 mA
